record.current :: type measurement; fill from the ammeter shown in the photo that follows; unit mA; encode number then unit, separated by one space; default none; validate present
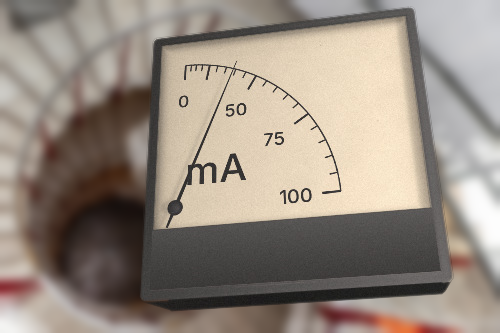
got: 40 mA
